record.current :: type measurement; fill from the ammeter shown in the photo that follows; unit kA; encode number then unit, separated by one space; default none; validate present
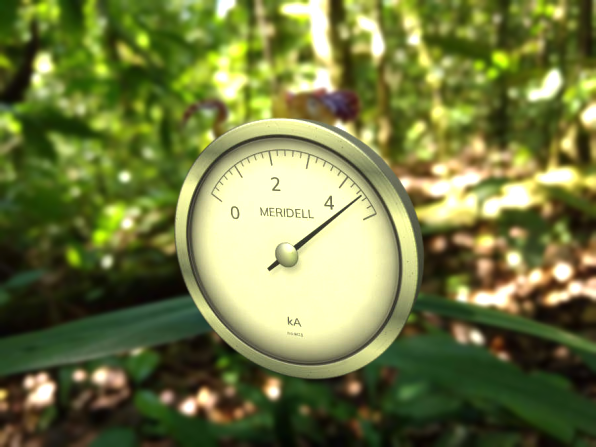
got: 4.5 kA
